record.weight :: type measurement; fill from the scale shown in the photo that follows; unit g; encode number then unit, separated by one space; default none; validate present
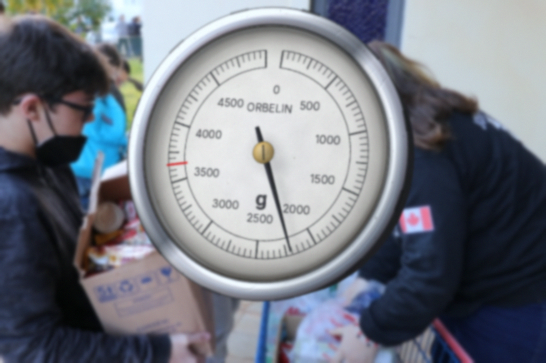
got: 2200 g
